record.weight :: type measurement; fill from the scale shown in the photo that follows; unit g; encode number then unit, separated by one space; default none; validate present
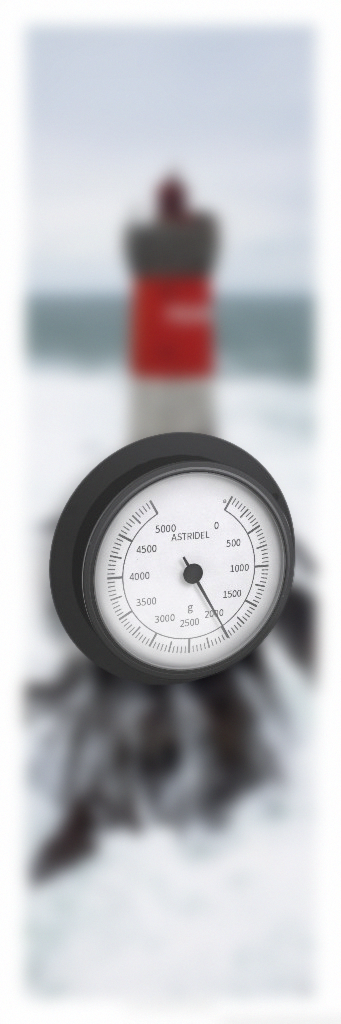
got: 2000 g
